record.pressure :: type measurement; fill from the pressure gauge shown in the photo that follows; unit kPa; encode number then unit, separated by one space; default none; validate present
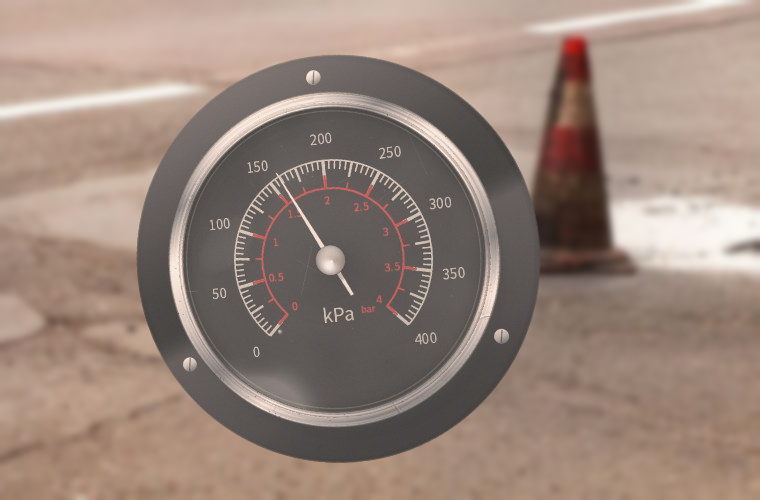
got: 160 kPa
